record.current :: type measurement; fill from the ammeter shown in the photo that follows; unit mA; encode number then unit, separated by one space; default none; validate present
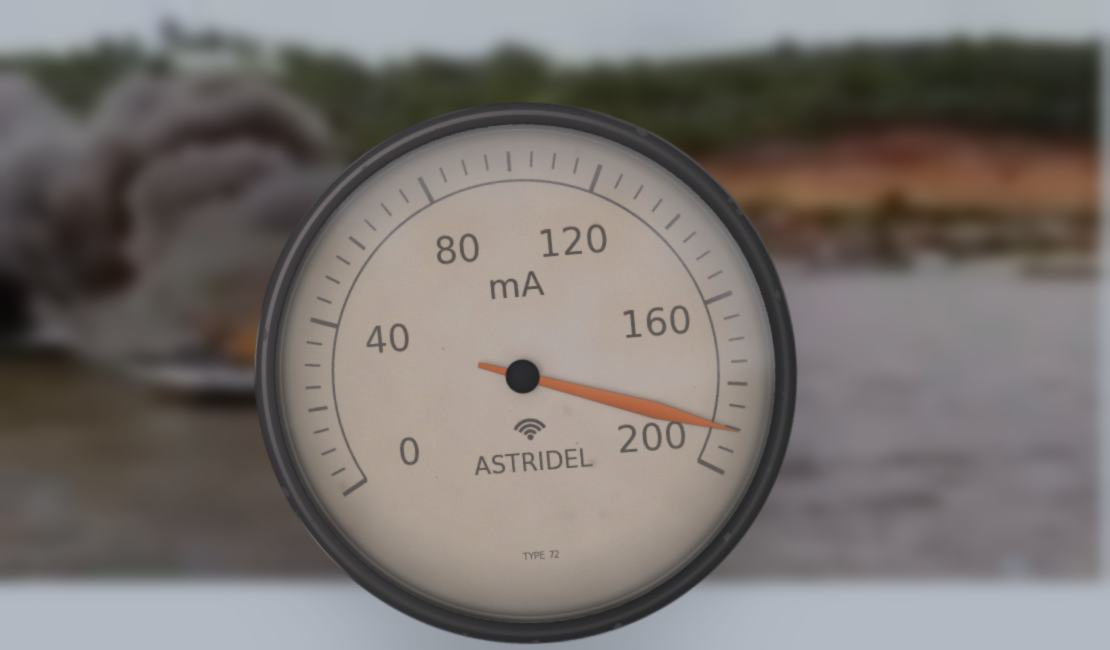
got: 190 mA
